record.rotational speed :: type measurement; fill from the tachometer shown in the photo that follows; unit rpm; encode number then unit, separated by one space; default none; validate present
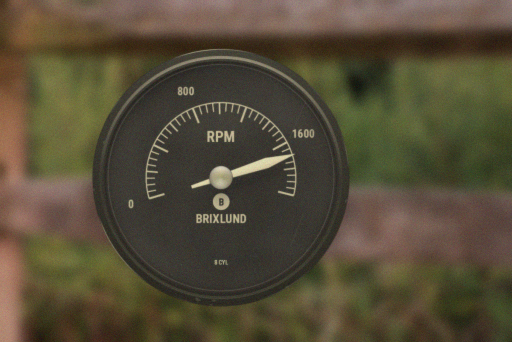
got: 1700 rpm
